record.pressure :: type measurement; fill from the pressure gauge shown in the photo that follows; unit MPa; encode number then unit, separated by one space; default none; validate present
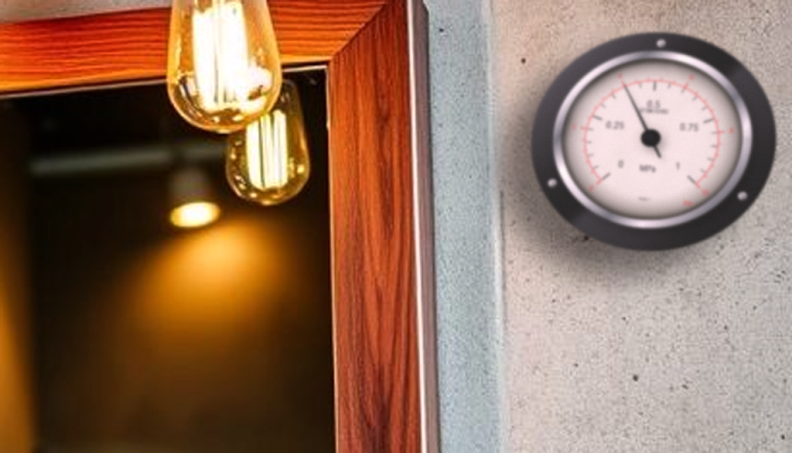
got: 0.4 MPa
